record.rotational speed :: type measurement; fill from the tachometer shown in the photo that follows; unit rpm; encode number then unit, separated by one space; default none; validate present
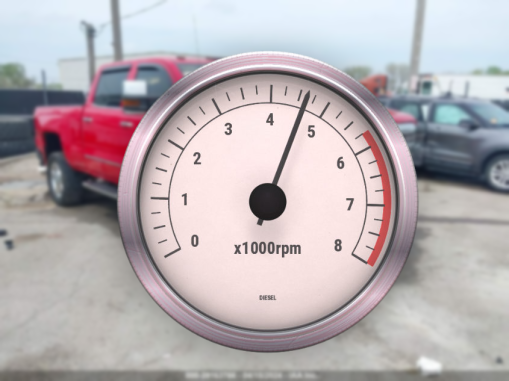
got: 4625 rpm
